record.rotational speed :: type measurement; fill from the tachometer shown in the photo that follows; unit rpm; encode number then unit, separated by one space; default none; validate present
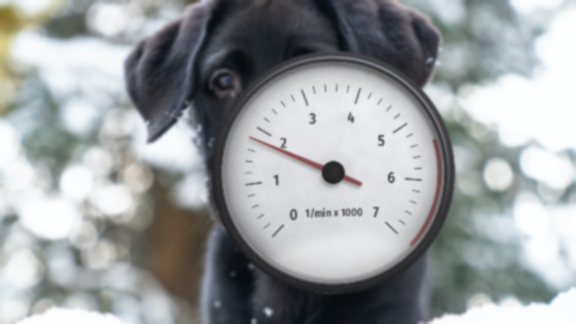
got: 1800 rpm
